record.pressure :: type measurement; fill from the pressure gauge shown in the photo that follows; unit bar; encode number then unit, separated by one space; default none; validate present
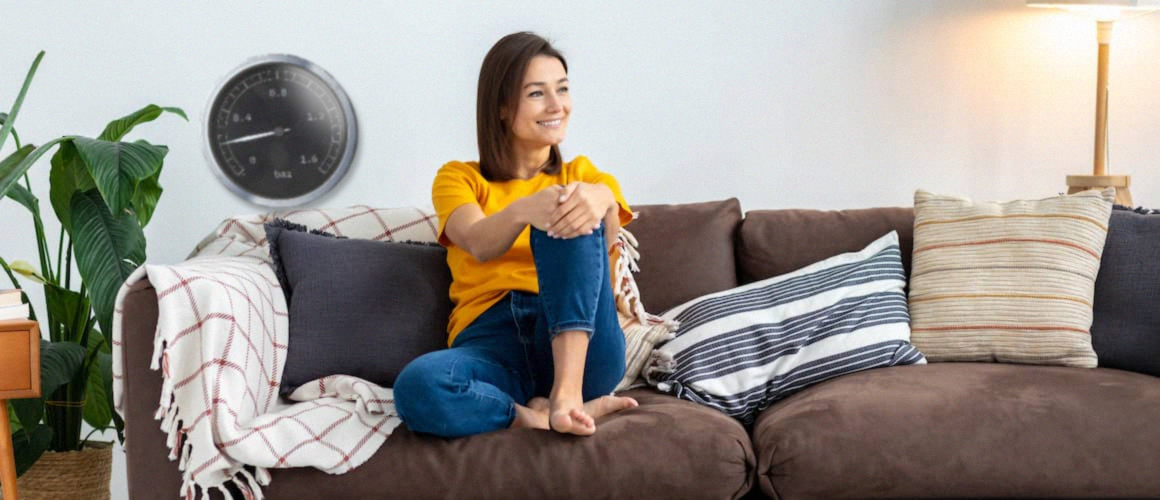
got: 0.2 bar
